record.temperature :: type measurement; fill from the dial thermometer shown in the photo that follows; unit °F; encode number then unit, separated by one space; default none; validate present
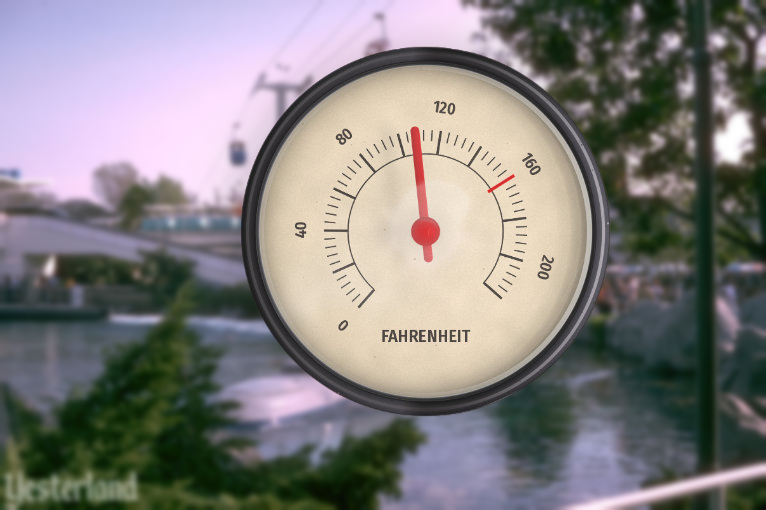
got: 108 °F
